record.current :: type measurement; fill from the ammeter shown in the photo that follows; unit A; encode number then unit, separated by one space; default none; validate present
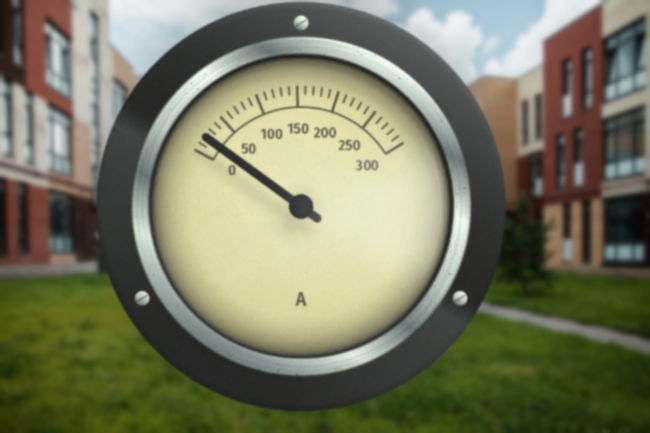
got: 20 A
